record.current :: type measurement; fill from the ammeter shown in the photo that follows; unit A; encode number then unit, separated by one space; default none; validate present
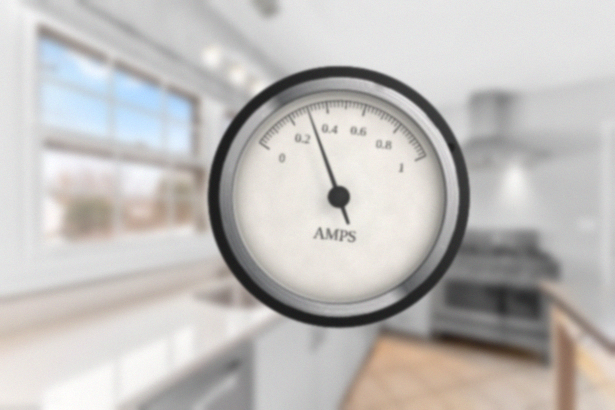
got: 0.3 A
